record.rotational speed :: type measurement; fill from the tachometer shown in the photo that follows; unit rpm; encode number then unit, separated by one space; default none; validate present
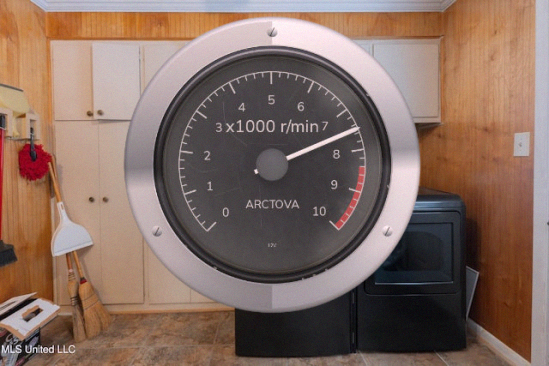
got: 7500 rpm
